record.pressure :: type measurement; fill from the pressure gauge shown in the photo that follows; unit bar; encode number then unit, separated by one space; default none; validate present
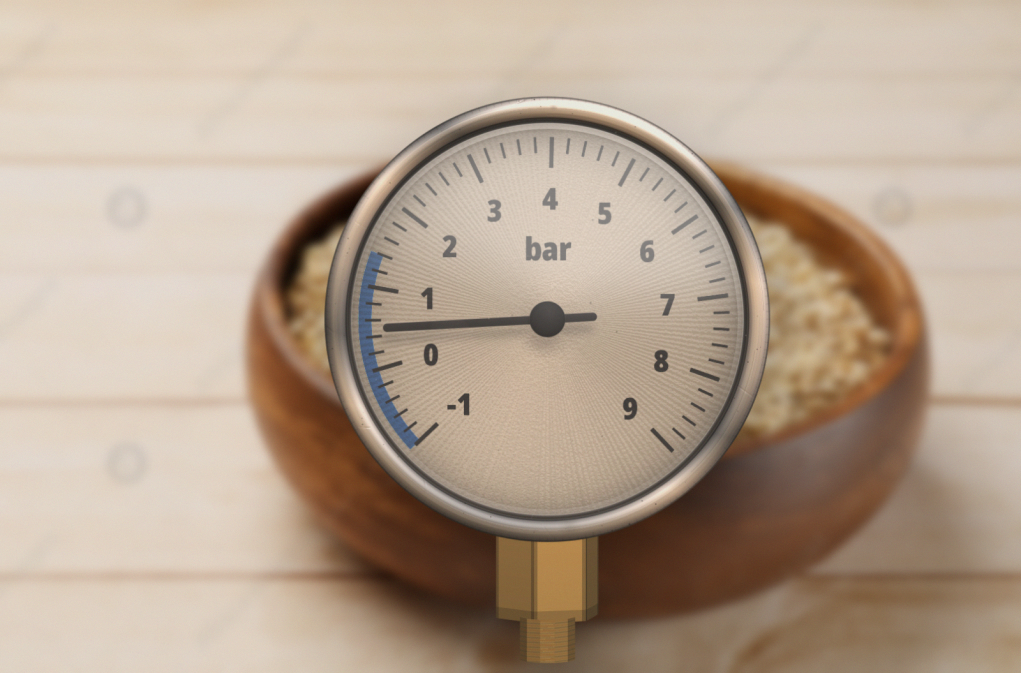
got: 0.5 bar
